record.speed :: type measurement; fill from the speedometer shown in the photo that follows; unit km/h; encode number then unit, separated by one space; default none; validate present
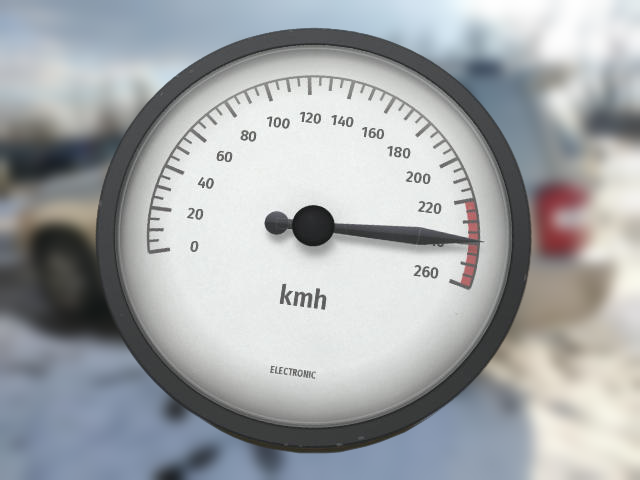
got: 240 km/h
